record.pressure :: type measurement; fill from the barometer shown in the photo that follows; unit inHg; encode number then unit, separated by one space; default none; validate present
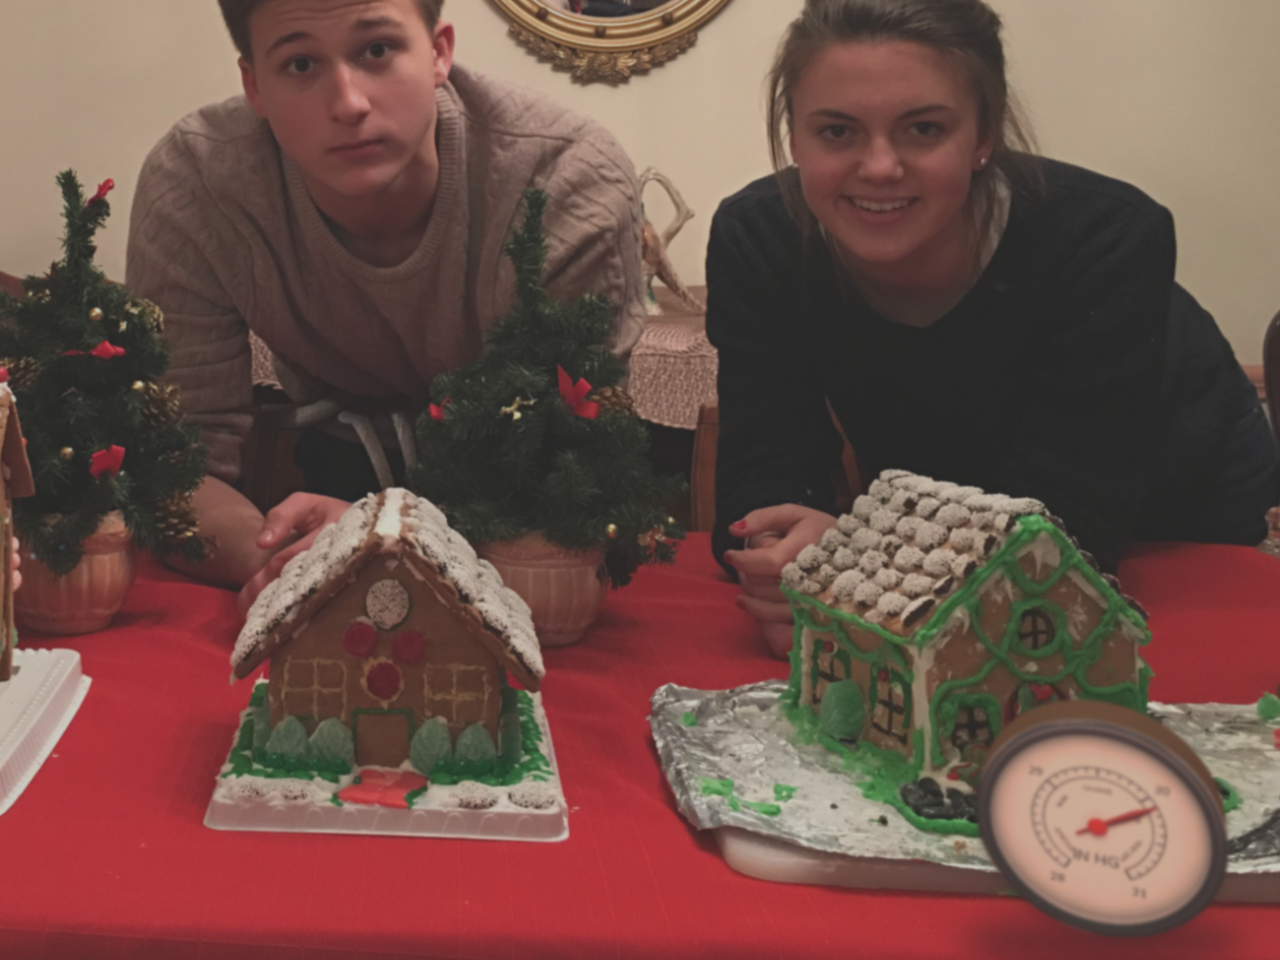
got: 30.1 inHg
